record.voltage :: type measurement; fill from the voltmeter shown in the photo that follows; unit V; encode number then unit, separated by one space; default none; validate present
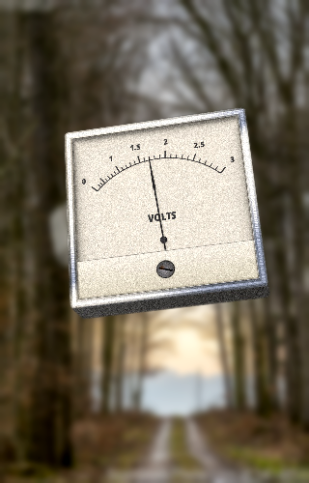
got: 1.7 V
